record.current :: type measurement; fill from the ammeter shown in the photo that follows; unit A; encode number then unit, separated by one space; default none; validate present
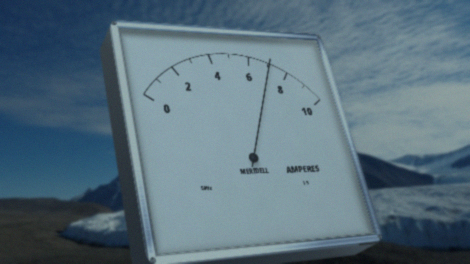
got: 7 A
